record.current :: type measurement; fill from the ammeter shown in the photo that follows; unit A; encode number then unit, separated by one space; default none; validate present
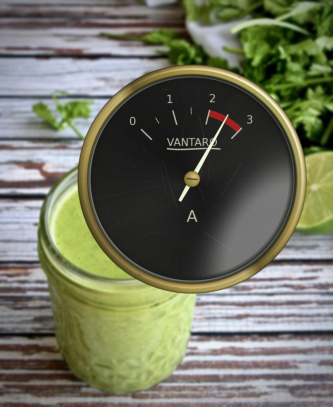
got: 2.5 A
